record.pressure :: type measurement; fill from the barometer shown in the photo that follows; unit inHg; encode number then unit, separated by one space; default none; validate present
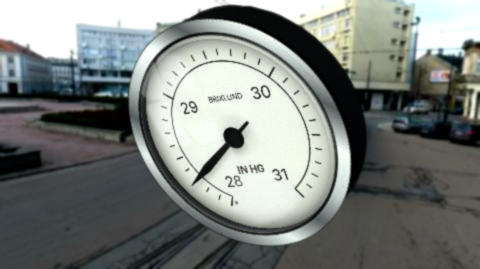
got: 28.3 inHg
